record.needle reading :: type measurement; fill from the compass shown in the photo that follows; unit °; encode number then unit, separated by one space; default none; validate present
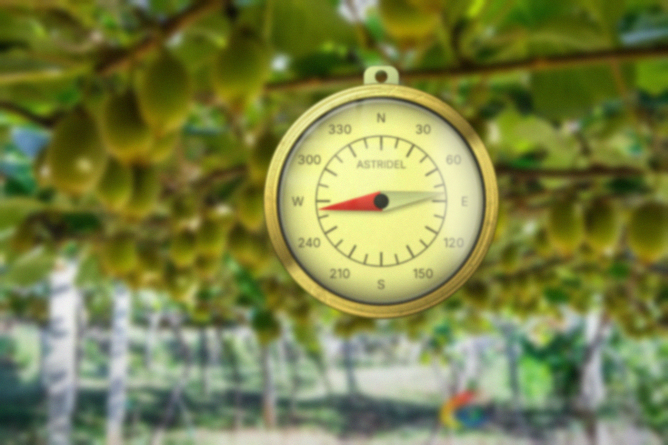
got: 262.5 °
